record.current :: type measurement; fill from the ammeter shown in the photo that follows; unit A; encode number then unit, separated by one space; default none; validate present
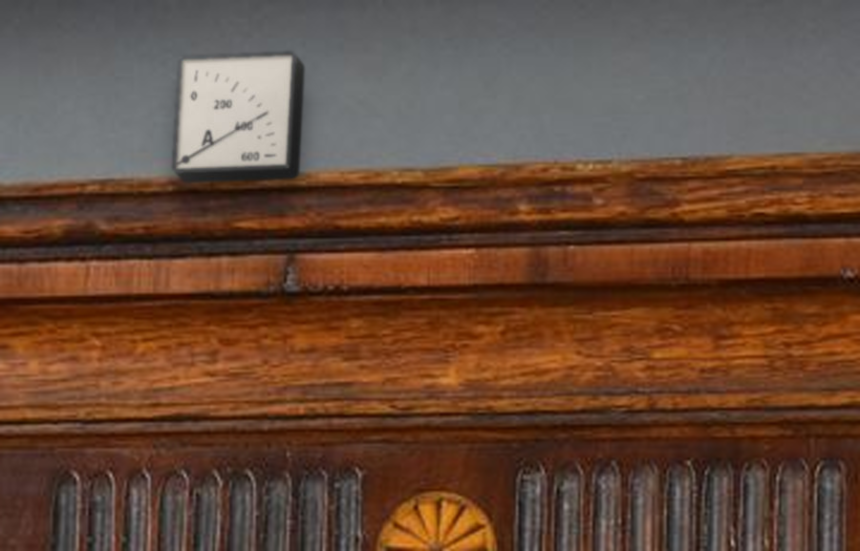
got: 400 A
